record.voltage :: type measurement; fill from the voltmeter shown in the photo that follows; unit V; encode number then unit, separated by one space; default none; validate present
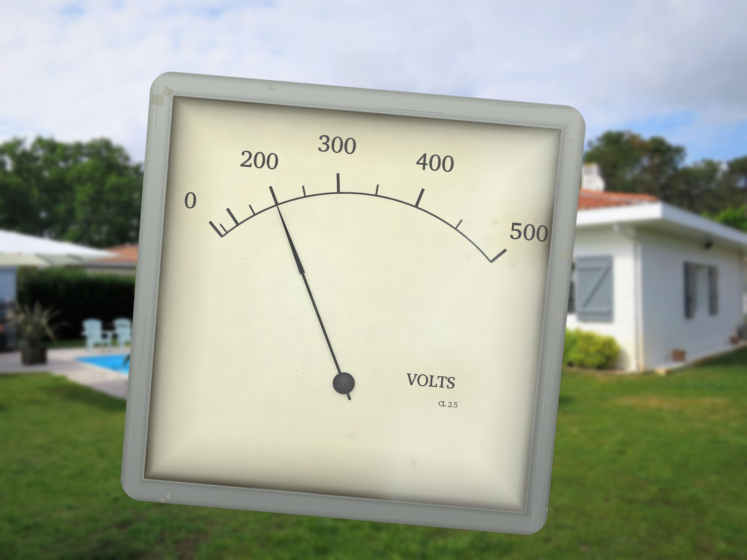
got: 200 V
